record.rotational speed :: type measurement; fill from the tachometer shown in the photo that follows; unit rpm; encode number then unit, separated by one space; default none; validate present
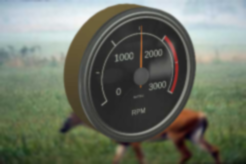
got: 1500 rpm
